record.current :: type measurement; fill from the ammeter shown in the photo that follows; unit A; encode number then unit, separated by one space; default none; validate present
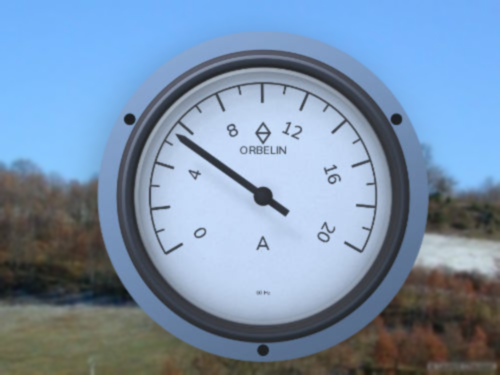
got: 5.5 A
